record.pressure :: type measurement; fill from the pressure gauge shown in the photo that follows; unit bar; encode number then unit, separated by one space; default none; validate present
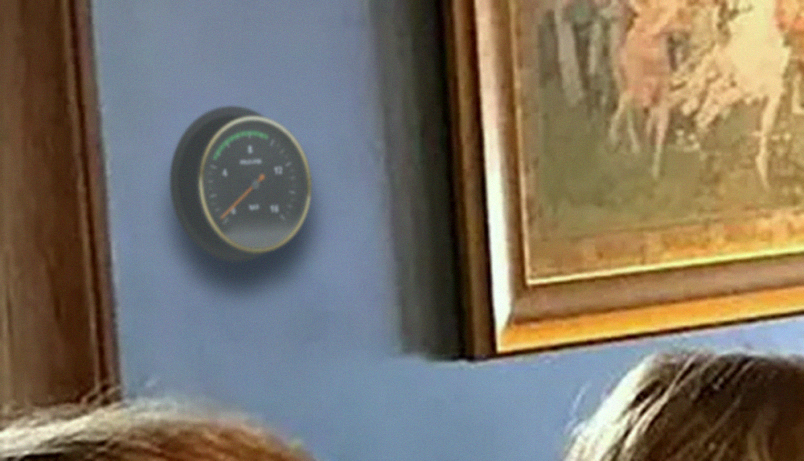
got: 0.5 bar
